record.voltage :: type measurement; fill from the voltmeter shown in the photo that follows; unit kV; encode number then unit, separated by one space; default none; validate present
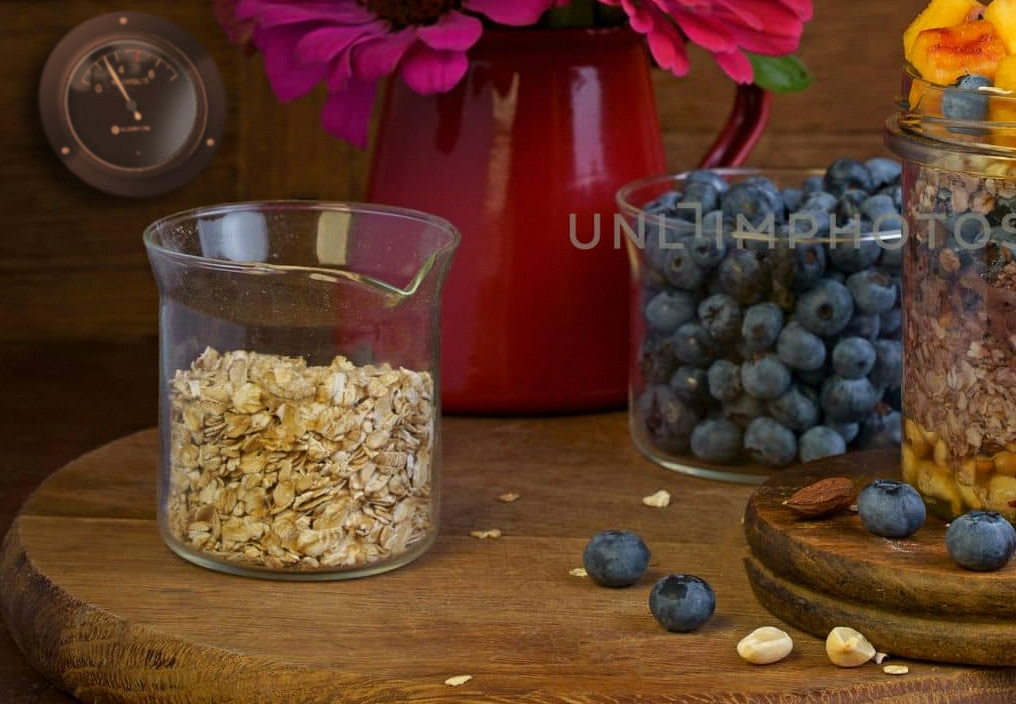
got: 3 kV
